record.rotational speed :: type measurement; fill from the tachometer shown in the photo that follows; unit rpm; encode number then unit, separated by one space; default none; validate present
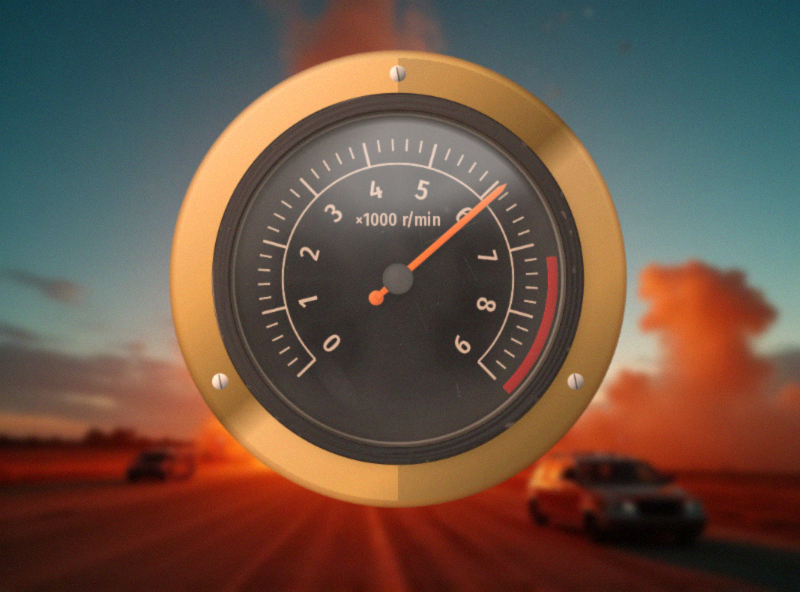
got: 6100 rpm
